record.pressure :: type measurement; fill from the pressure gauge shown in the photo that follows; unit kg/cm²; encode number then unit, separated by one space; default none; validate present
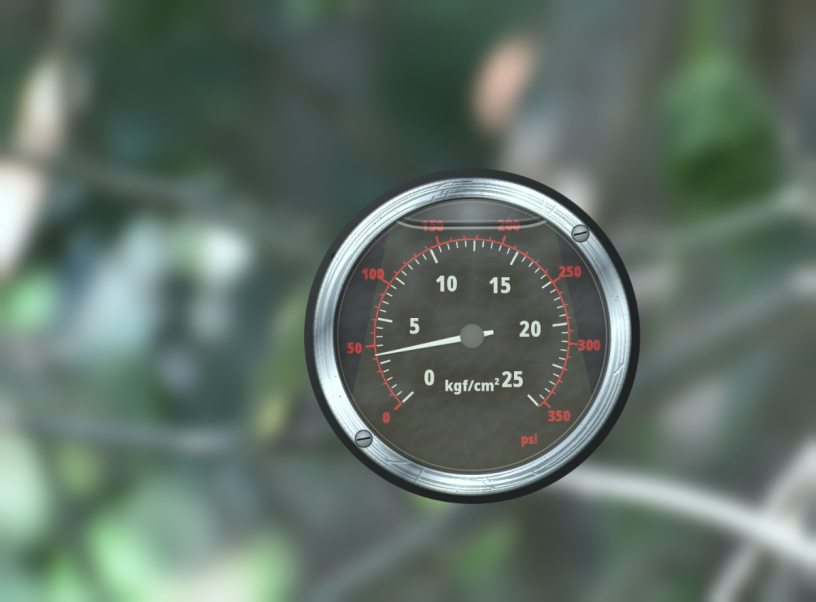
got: 3 kg/cm²
